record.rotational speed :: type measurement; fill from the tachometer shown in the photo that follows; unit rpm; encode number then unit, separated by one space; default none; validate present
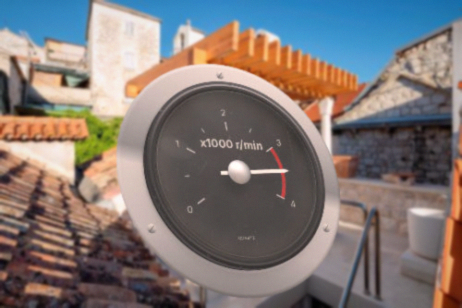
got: 3500 rpm
